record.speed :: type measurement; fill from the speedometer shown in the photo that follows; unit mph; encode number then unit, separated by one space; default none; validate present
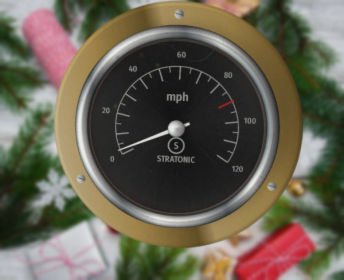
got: 2.5 mph
